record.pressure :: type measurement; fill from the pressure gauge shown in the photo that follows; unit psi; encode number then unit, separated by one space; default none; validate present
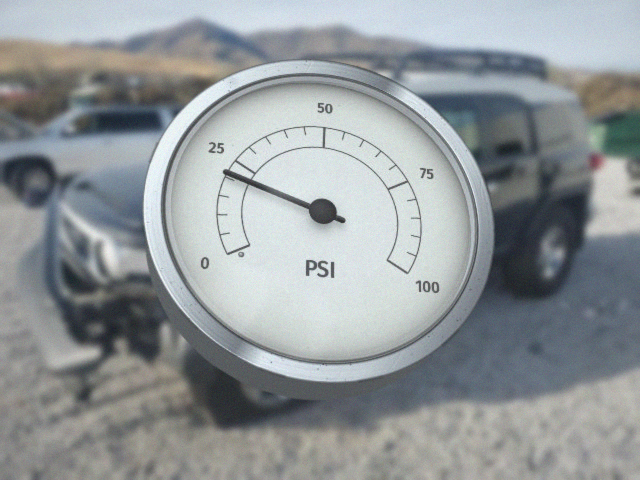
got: 20 psi
